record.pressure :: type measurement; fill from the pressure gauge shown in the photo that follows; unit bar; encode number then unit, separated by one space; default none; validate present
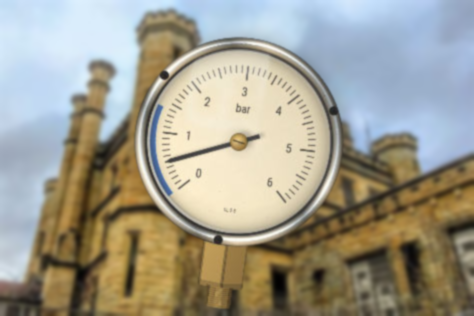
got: 0.5 bar
